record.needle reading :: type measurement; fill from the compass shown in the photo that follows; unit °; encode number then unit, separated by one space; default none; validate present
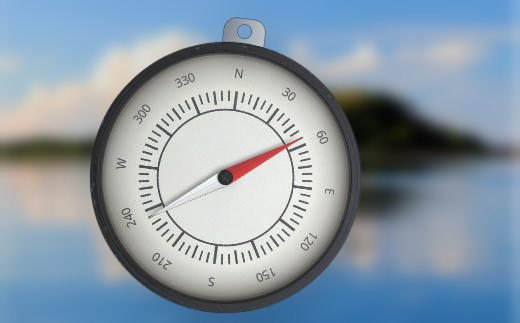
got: 55 °
